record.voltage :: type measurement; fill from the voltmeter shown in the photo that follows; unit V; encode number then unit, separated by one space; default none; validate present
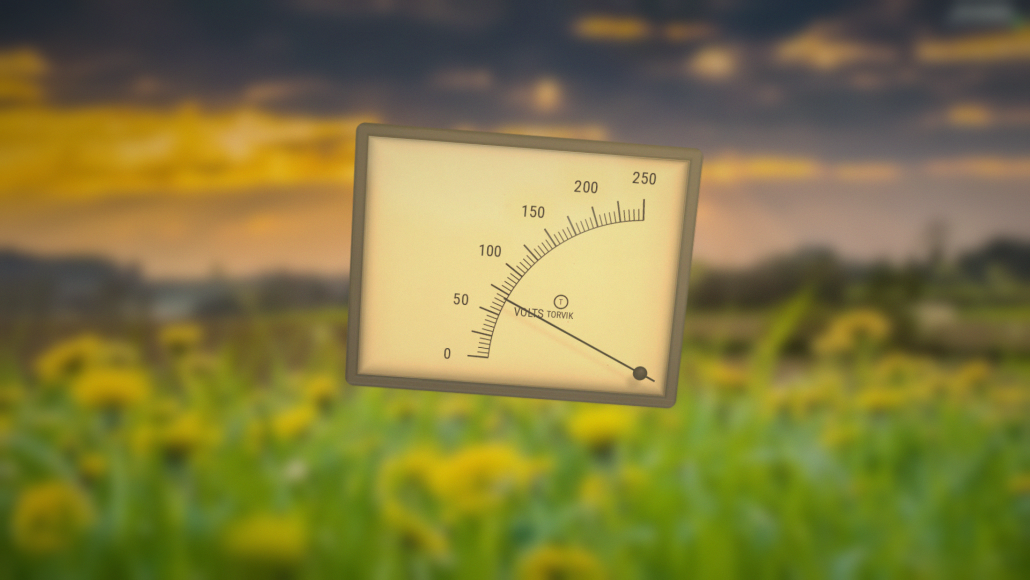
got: 70 V
